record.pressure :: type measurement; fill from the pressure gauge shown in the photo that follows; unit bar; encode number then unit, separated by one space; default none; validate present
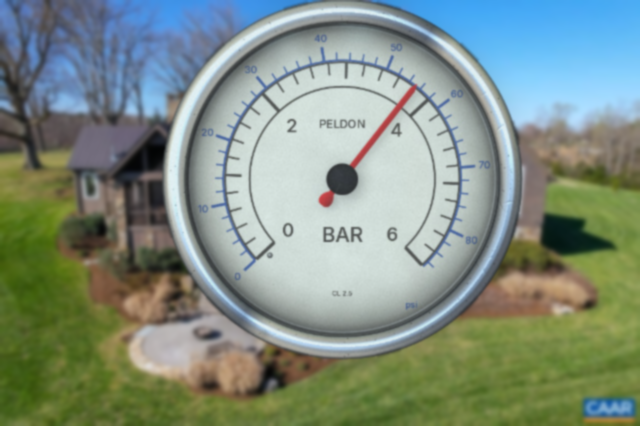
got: 3.8 bar
